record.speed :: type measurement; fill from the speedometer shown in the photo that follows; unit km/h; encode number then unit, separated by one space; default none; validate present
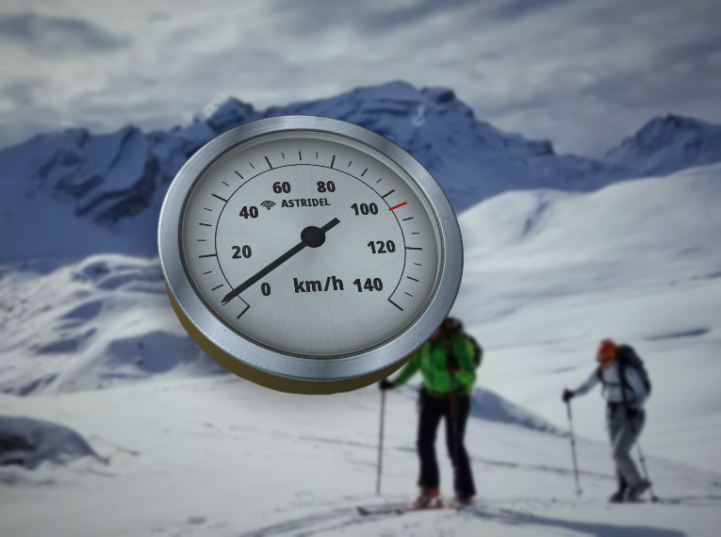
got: 5 km/h
